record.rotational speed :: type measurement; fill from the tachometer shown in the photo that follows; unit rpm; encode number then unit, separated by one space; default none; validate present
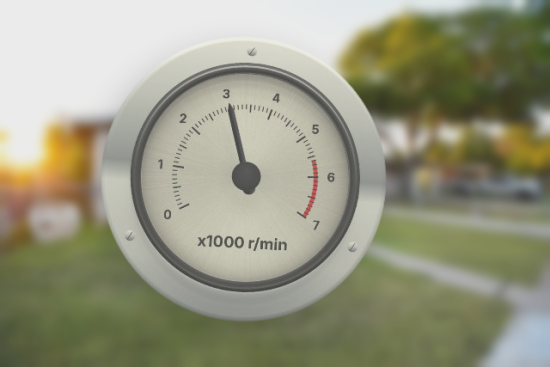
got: 3000 rpm
